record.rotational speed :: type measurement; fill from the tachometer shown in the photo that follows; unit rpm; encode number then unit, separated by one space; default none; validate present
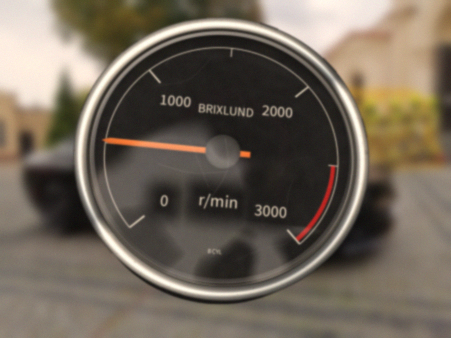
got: 500 rpm
